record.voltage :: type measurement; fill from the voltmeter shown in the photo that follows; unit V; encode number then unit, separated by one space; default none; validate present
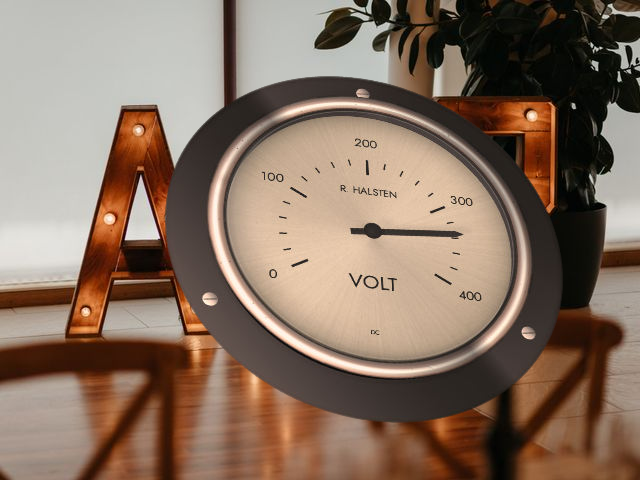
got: 340 V
